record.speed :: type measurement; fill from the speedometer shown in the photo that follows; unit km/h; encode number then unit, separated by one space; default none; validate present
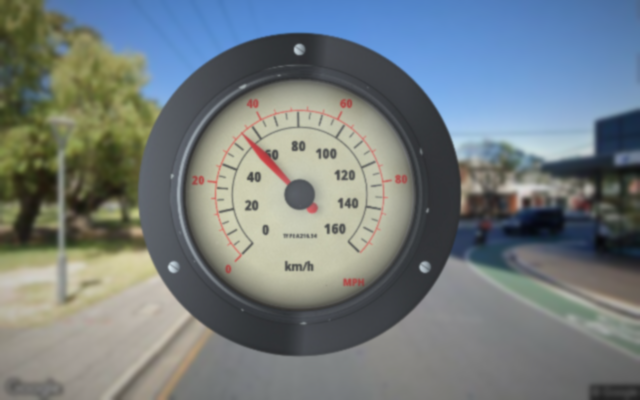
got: 55 km/h
